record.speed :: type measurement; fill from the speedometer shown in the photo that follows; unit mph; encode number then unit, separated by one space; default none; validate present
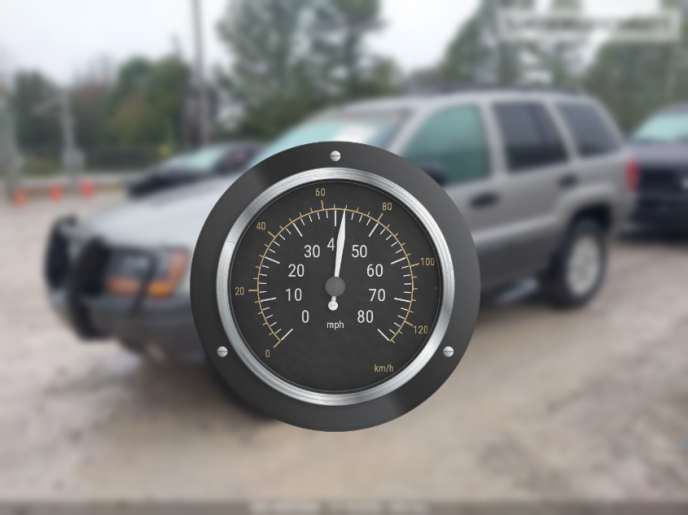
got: 42 mph
